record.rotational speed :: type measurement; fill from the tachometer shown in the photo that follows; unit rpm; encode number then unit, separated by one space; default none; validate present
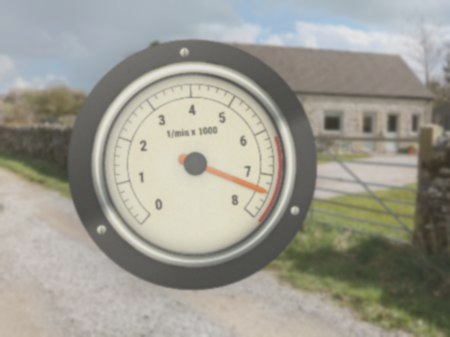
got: 7400 rpm
